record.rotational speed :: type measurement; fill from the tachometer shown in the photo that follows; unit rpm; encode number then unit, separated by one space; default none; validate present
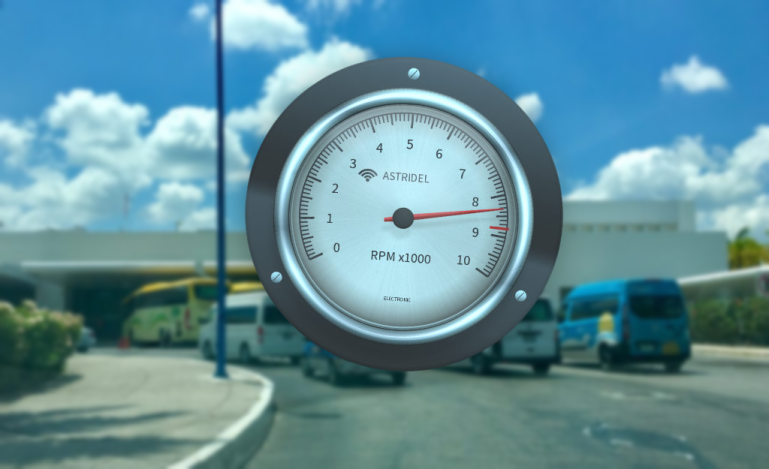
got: 8300 rpm
